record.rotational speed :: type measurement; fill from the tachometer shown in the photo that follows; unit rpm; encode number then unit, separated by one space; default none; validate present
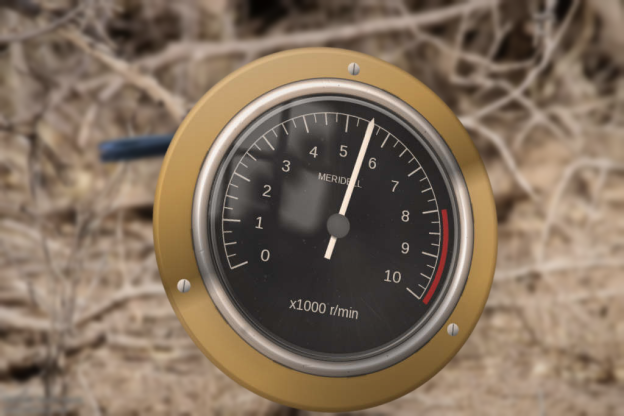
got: 5500 rpm
